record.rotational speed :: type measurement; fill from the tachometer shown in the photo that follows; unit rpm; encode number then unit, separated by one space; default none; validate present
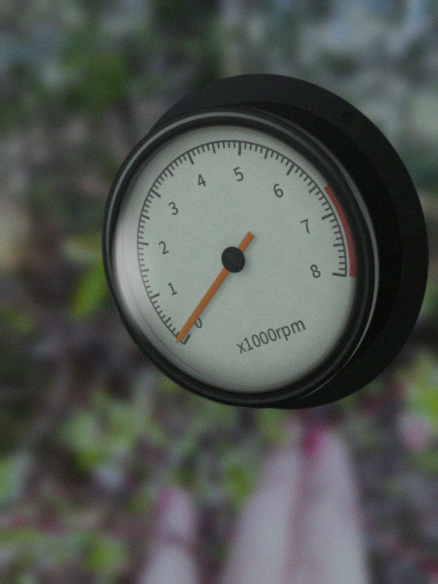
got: 100 rpm
